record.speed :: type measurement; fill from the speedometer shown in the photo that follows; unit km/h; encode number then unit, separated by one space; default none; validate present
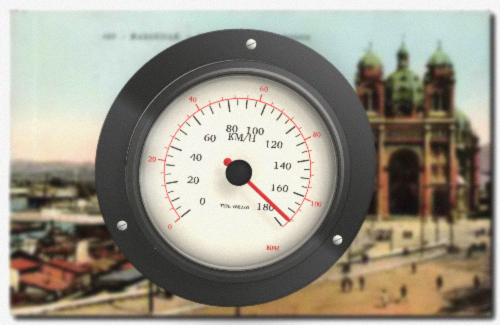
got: 175 km/h
